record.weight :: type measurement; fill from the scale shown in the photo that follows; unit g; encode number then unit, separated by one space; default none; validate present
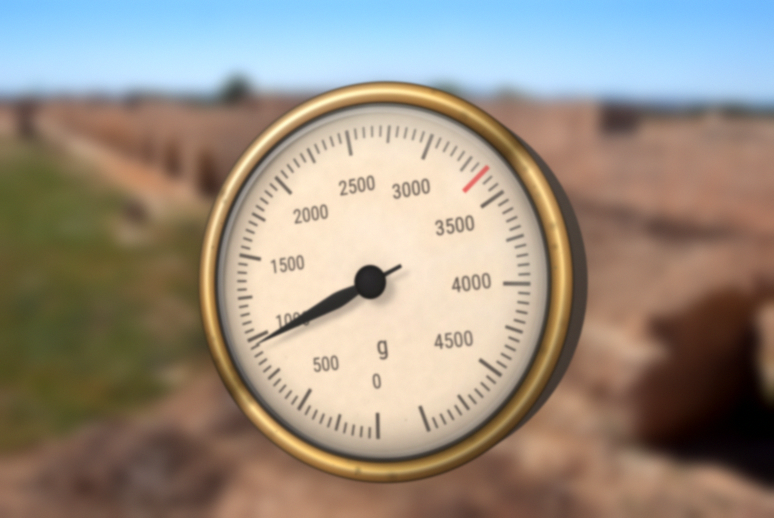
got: 950 g
